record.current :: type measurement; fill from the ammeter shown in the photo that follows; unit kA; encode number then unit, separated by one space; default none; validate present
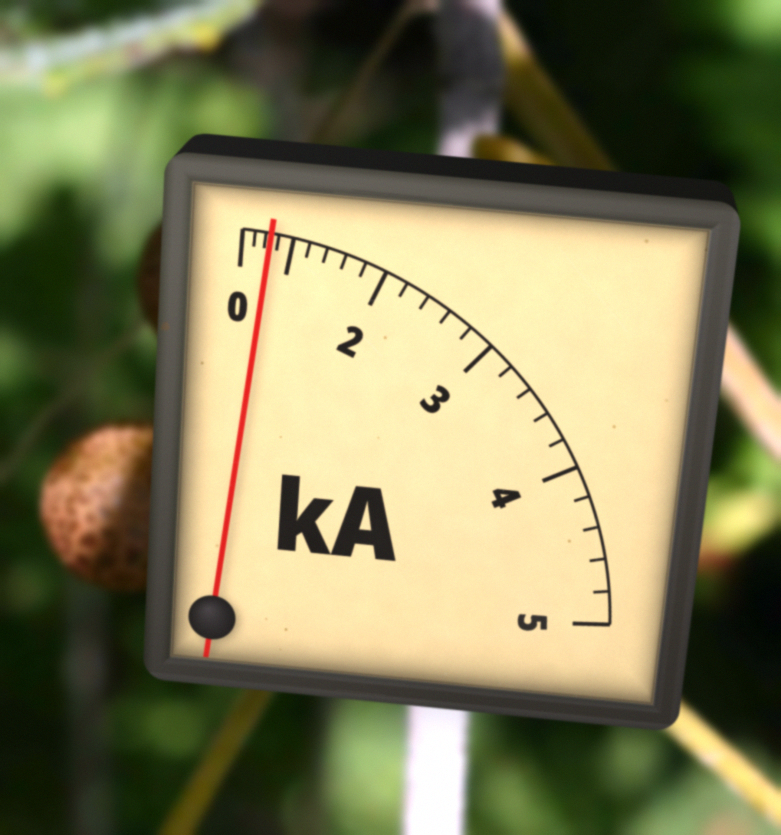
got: 0.7 kA
